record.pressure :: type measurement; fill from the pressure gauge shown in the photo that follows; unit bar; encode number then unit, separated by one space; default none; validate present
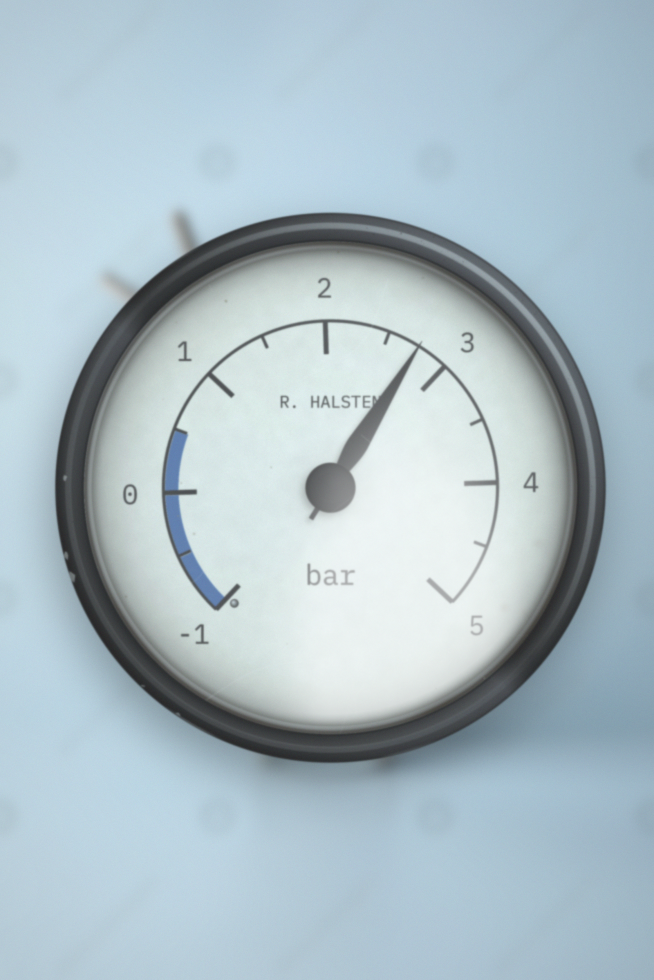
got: 2.75 bar
